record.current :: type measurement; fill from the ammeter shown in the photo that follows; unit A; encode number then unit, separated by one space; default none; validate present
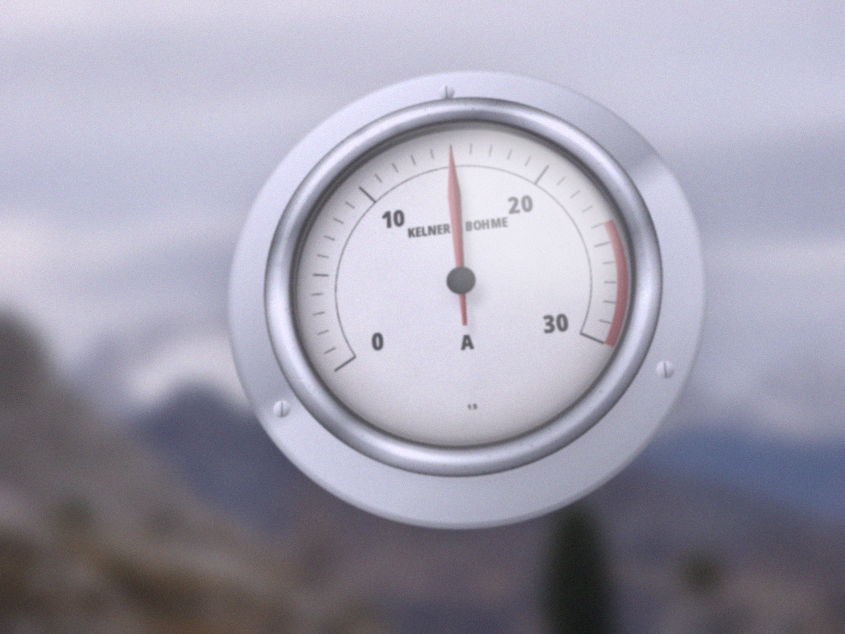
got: 15 A
